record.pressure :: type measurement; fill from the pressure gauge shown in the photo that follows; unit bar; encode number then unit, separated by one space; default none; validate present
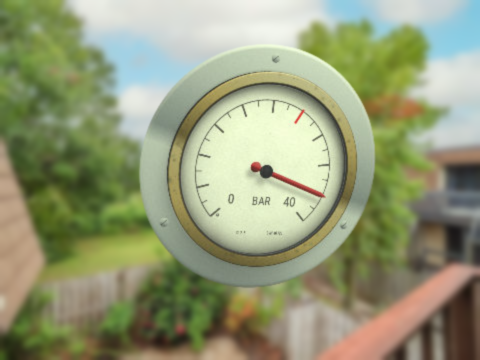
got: 36 bar
